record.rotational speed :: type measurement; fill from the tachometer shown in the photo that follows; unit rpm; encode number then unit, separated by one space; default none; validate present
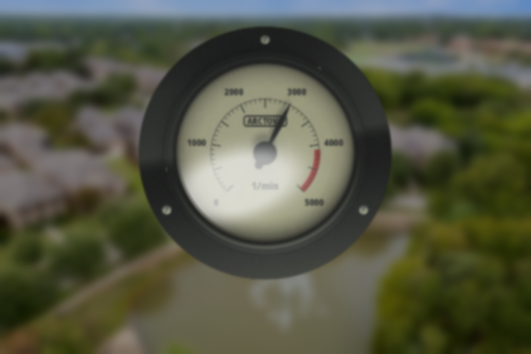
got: 3000 rpm
